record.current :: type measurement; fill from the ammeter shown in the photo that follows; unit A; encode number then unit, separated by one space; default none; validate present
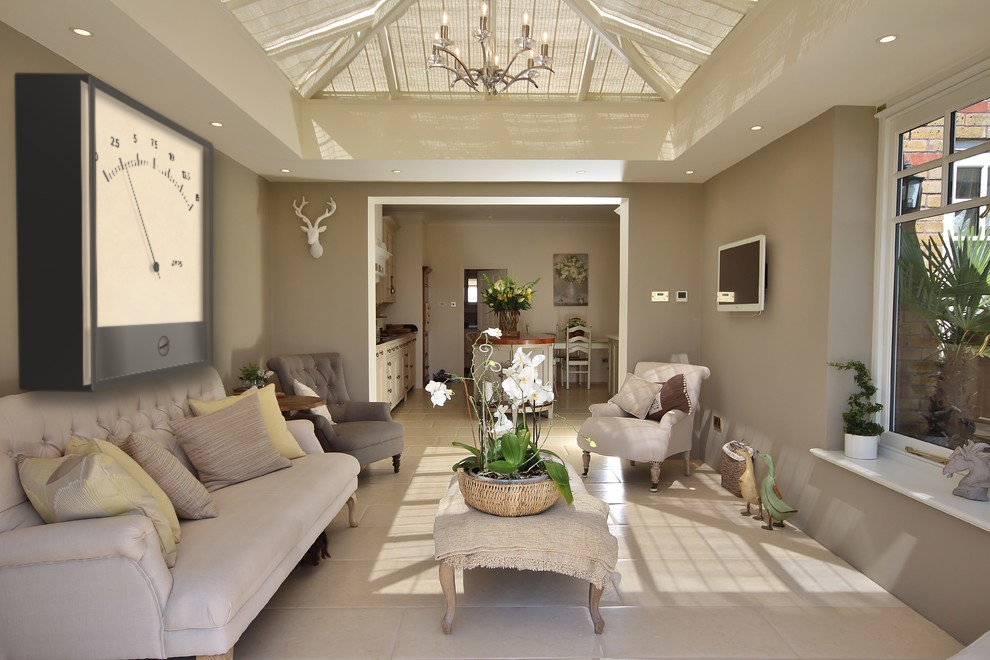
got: 2.5 A
